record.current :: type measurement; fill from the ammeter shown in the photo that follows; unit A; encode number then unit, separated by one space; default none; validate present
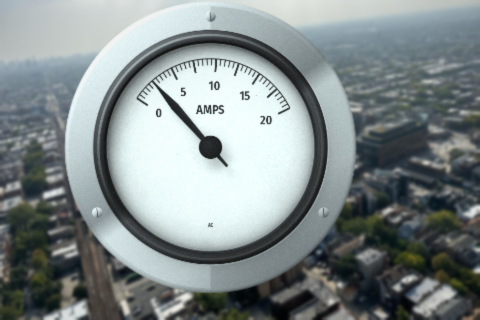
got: 2.5 A
